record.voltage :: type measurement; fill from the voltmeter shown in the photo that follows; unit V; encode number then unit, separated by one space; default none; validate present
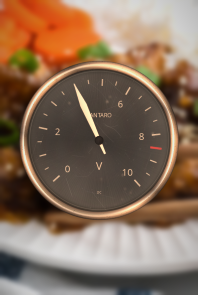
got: 4 V
